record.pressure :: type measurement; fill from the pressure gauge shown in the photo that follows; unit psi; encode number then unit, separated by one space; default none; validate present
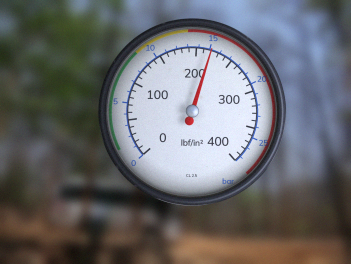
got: 220 psi
